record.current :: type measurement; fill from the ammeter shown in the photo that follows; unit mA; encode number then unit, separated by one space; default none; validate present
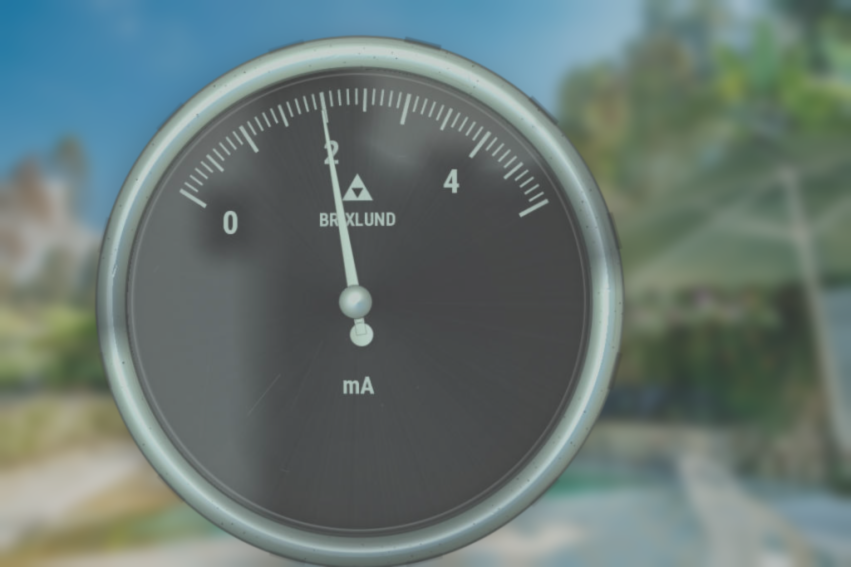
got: 2 mA
